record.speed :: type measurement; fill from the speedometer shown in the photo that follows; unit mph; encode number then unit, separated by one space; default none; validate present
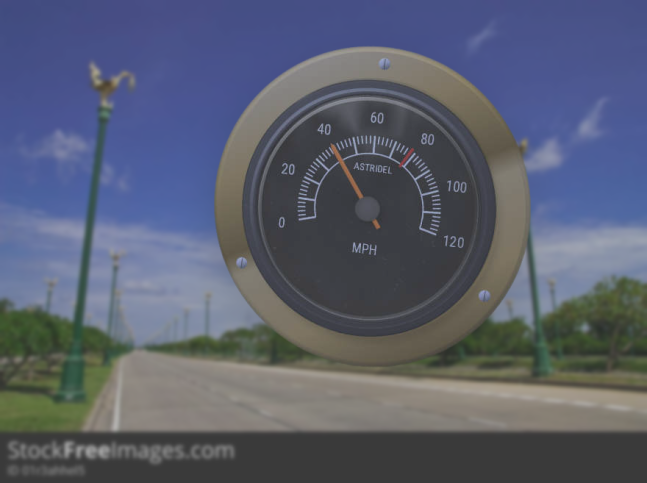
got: 40 mph
